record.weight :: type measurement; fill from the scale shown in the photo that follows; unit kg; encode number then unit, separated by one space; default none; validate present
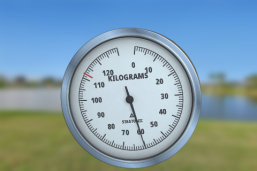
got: 60 kg
